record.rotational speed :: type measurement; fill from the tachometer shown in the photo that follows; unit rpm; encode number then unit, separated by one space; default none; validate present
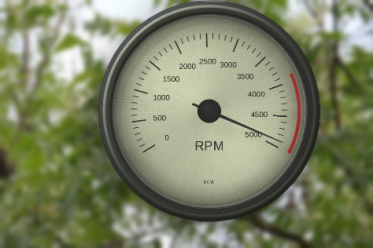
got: 4900 rpm
